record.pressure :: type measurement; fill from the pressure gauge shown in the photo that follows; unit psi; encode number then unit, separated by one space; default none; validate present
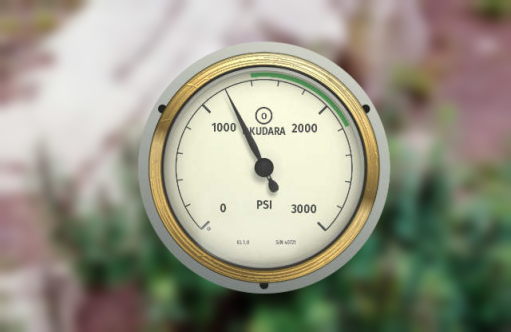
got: 1200 psi
